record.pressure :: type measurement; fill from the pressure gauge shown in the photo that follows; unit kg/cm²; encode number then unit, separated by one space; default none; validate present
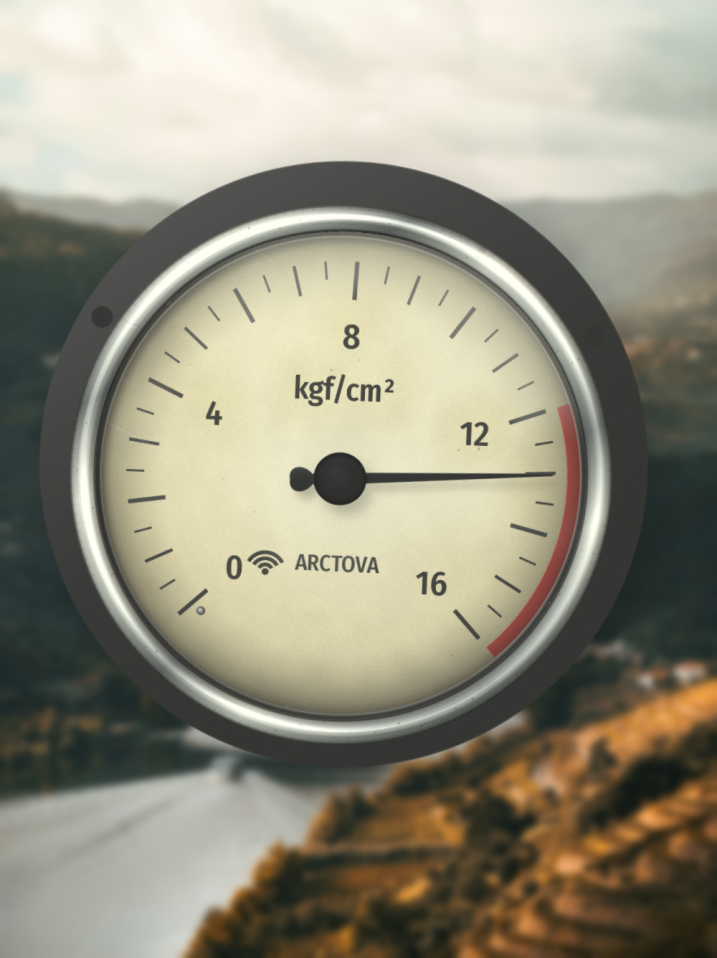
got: 13 kg/cm²
